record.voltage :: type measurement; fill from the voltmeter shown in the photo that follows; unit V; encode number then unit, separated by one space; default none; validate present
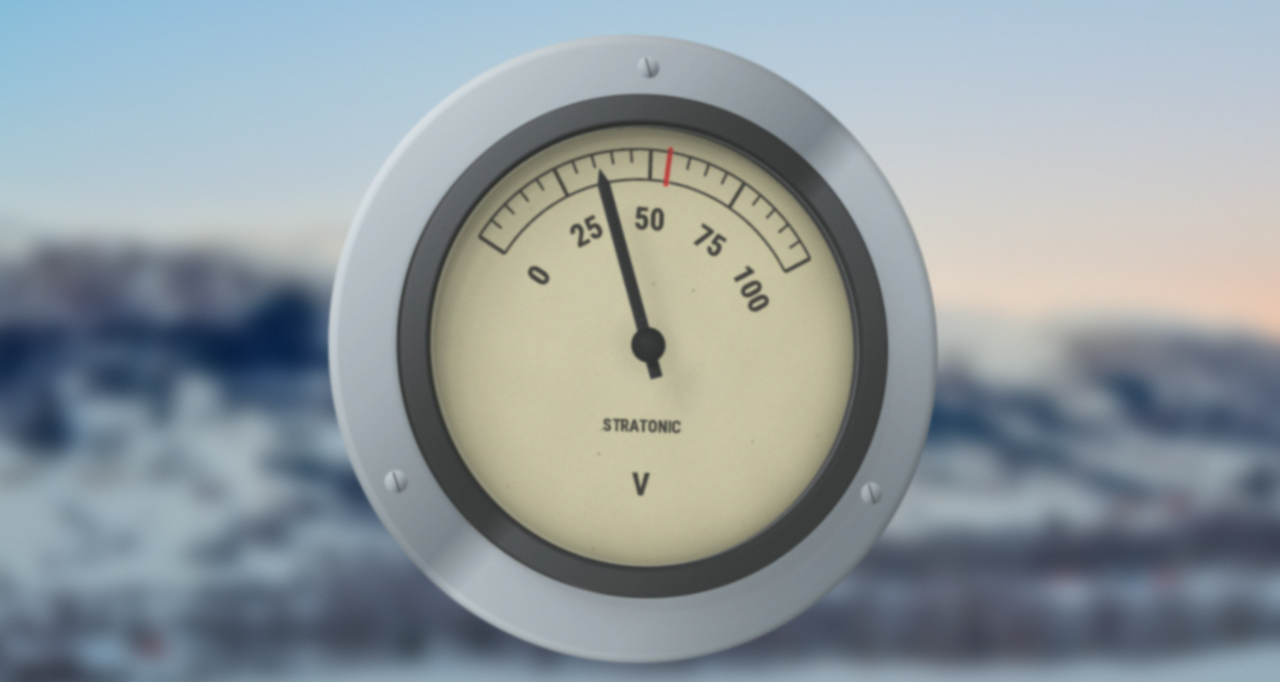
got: 35 V
